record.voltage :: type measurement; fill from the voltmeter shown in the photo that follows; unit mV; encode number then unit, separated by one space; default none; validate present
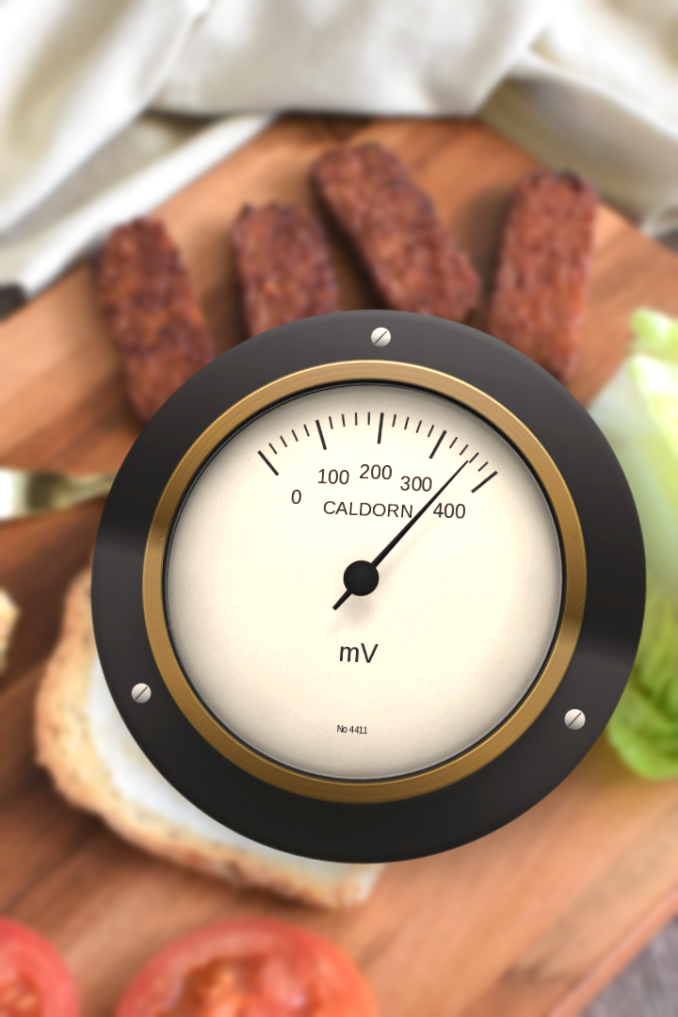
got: 360 mV
